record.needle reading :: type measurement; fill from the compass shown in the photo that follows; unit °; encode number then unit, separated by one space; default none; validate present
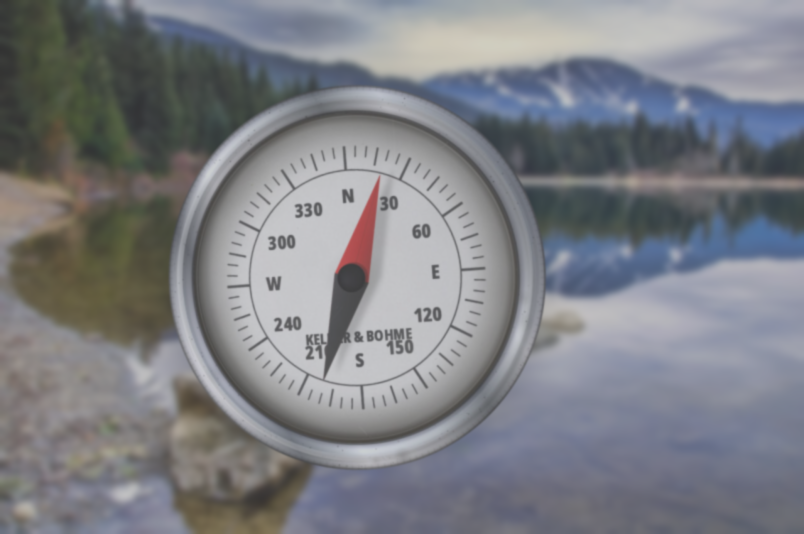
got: 20 °
